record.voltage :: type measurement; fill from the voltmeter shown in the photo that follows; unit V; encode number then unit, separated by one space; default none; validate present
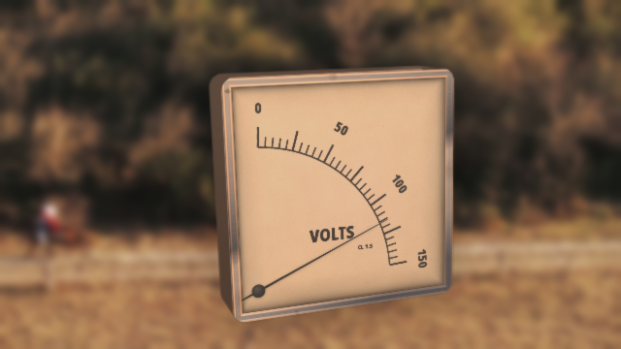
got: 115 V
